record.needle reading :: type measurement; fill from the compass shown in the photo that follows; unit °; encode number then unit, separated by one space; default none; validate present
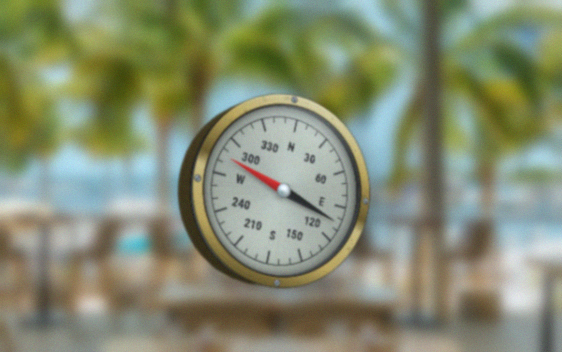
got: 285 °
